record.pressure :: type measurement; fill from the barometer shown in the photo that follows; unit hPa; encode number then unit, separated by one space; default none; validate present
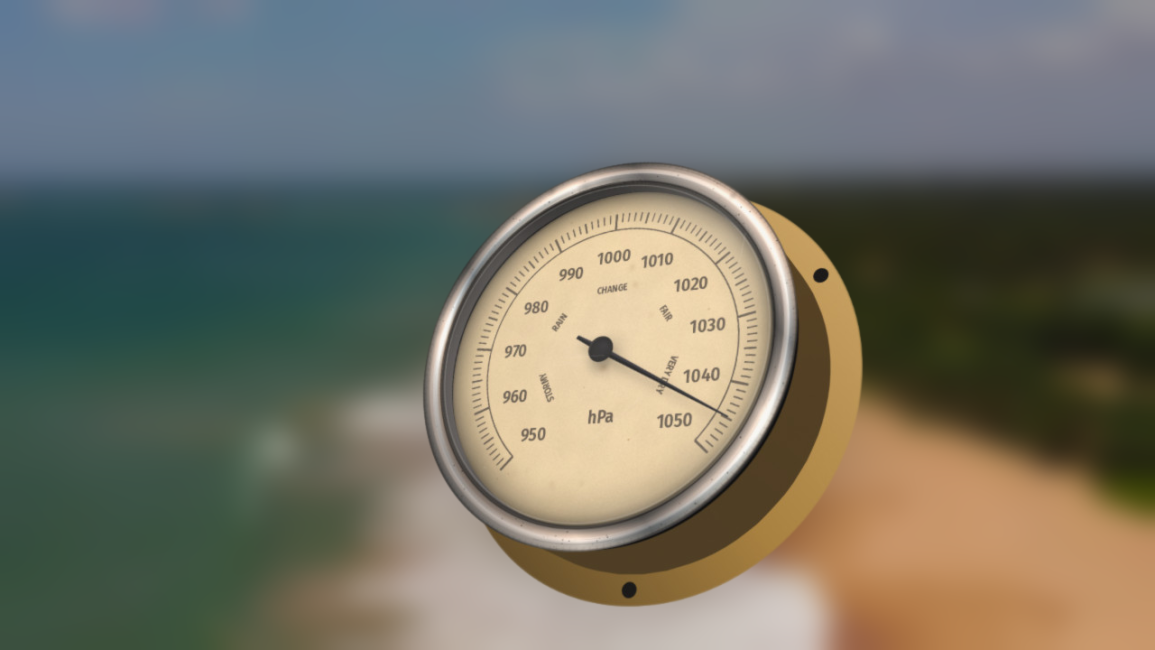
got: 1045 hPa
